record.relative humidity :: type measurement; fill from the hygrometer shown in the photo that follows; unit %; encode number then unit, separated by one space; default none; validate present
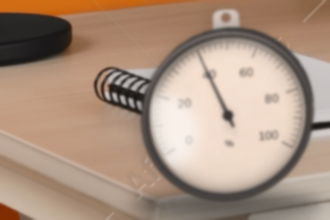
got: 40 %
